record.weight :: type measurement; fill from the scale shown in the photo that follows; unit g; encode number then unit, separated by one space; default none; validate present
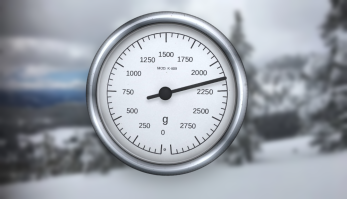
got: 2150 g
